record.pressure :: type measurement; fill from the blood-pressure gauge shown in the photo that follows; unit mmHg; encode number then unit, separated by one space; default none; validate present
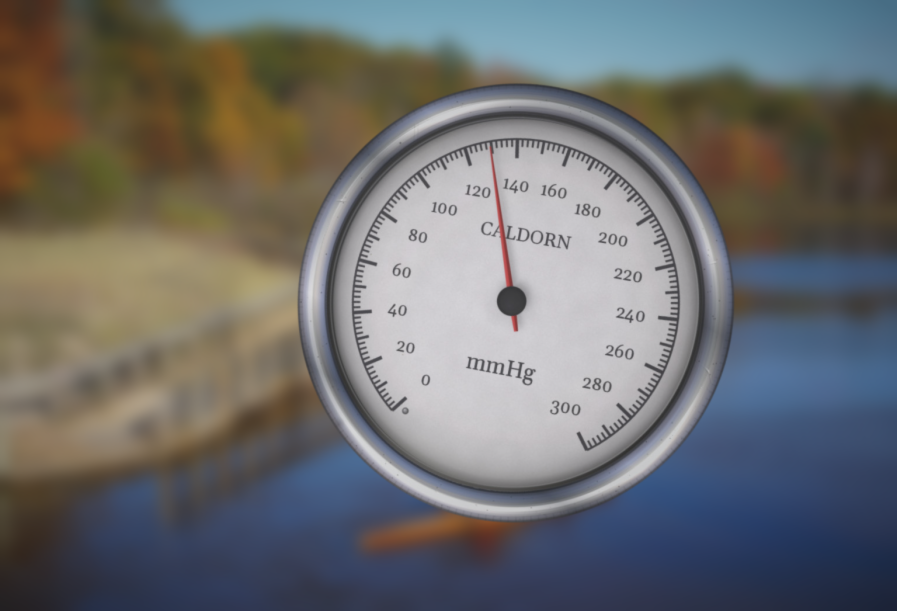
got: 130 mmHg
